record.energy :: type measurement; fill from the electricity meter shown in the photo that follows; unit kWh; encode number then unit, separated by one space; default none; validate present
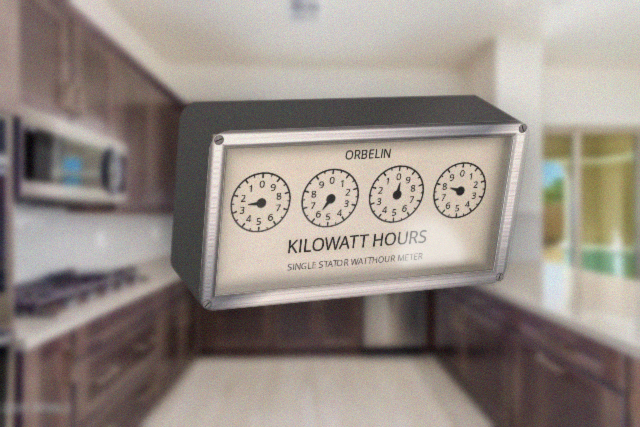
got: 2598 kWh
